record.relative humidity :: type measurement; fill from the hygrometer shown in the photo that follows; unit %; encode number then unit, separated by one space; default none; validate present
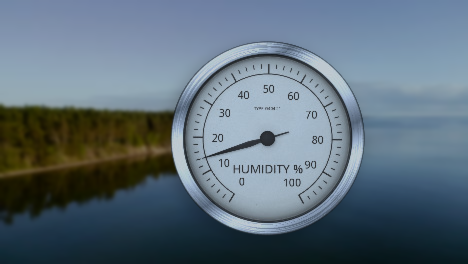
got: 14 %
